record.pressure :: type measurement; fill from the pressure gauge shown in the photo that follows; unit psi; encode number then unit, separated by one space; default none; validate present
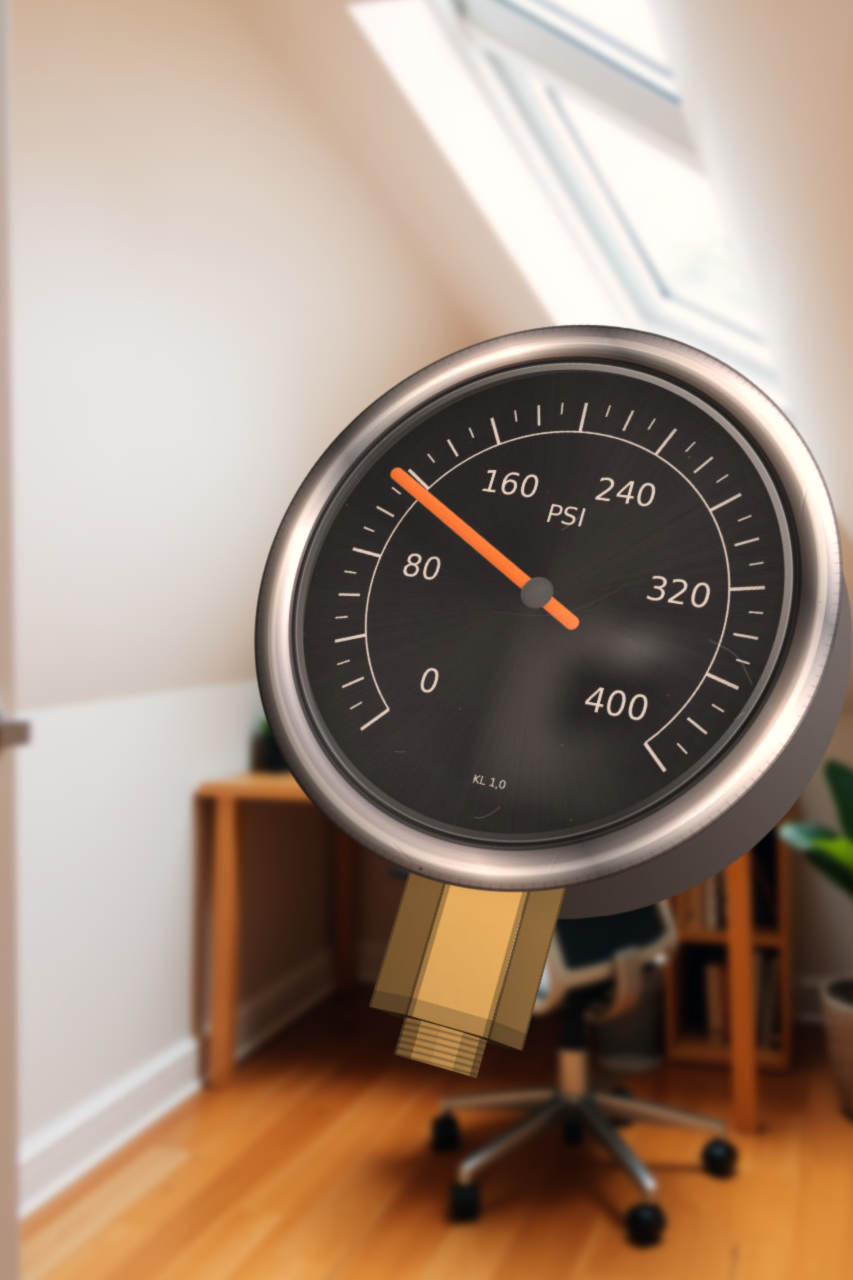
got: 115 psi
